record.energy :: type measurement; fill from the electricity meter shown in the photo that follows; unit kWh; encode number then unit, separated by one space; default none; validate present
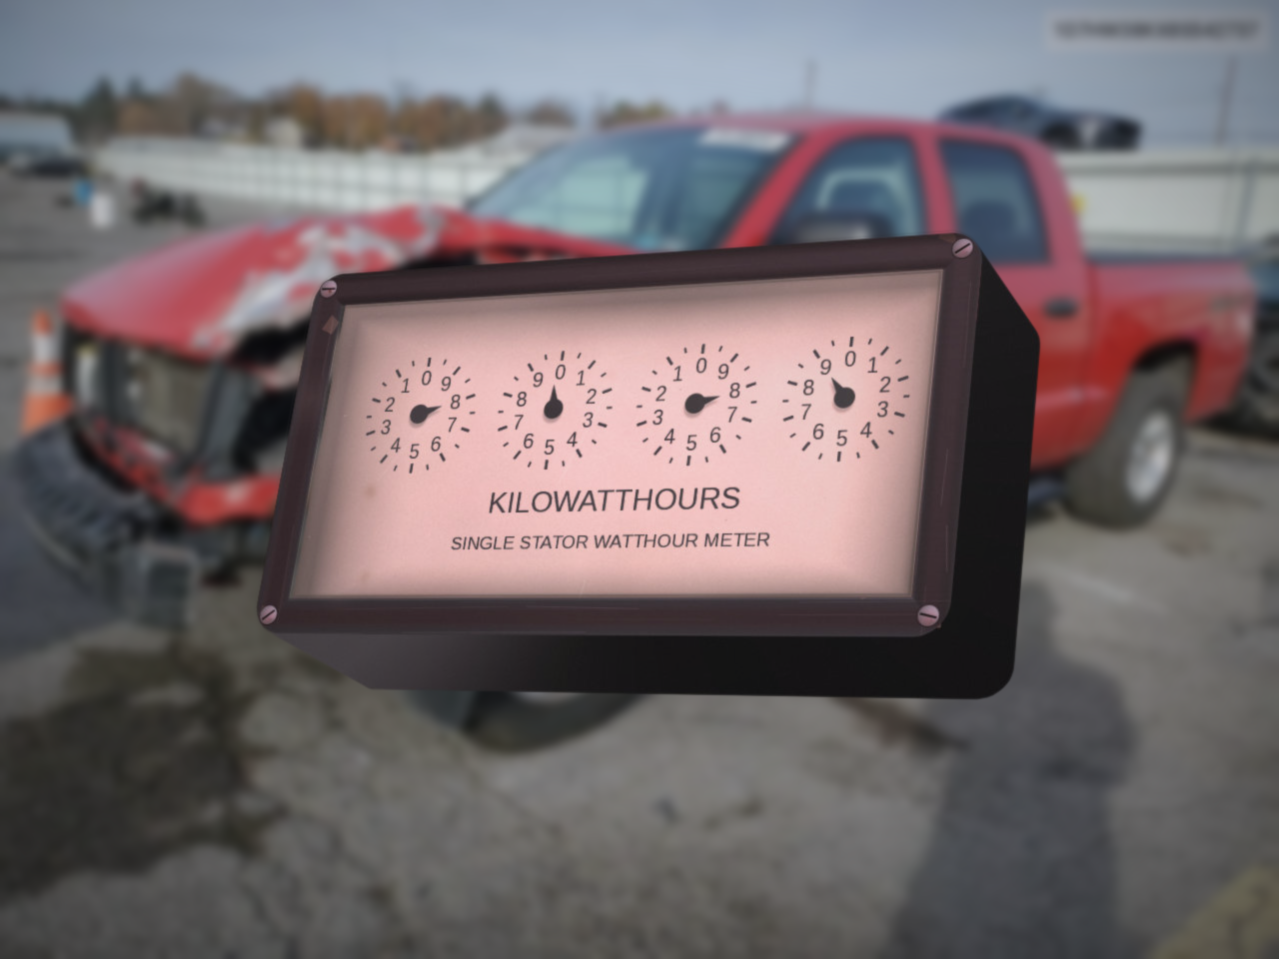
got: 7979 kWh
